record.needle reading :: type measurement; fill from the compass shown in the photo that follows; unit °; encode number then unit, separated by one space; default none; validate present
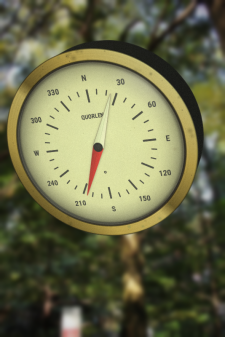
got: 205 °
